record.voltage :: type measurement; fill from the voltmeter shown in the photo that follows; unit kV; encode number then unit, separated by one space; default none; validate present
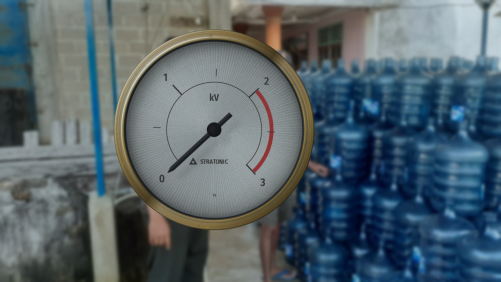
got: 0 kV
